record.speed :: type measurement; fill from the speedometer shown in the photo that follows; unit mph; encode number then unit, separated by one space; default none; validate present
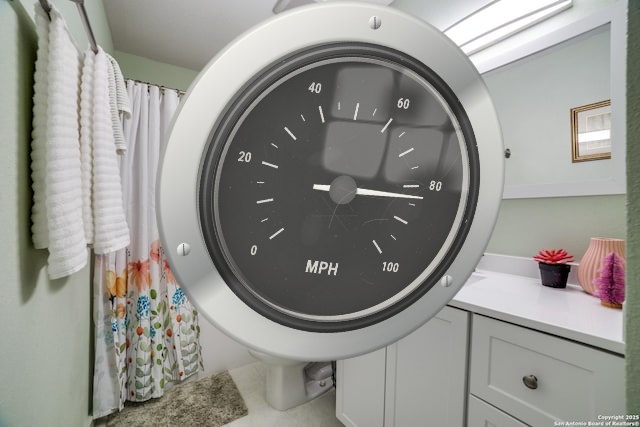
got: 82.5 mph
